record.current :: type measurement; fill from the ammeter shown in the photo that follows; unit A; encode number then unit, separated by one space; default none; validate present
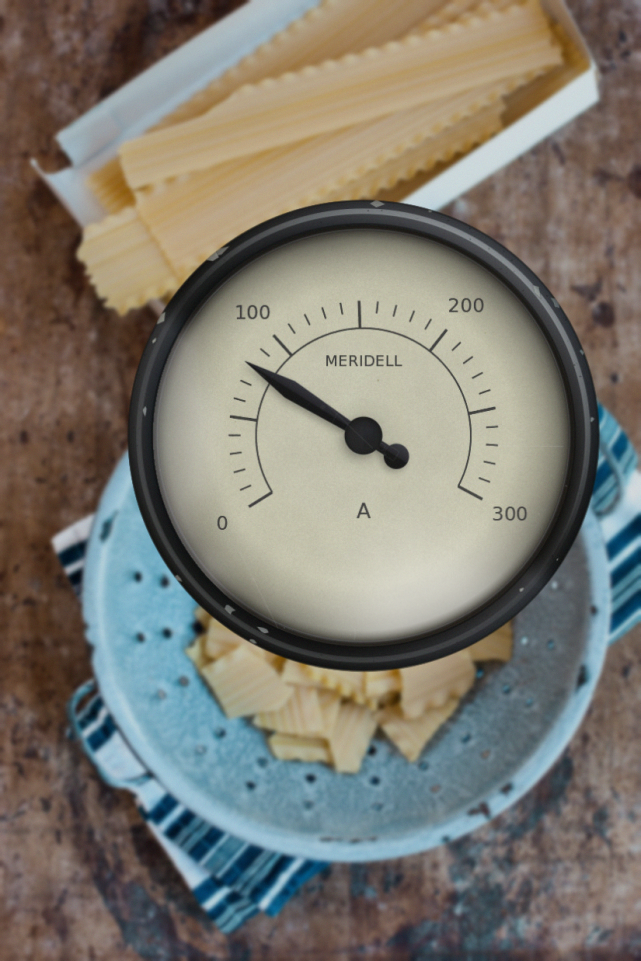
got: 80 A
